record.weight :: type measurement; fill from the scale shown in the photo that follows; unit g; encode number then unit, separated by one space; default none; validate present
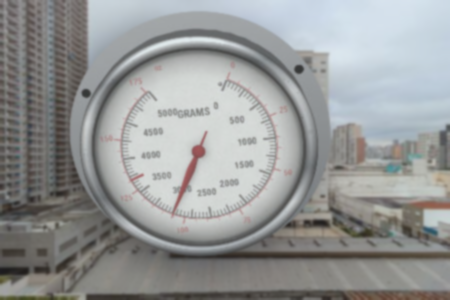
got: 3000 g
